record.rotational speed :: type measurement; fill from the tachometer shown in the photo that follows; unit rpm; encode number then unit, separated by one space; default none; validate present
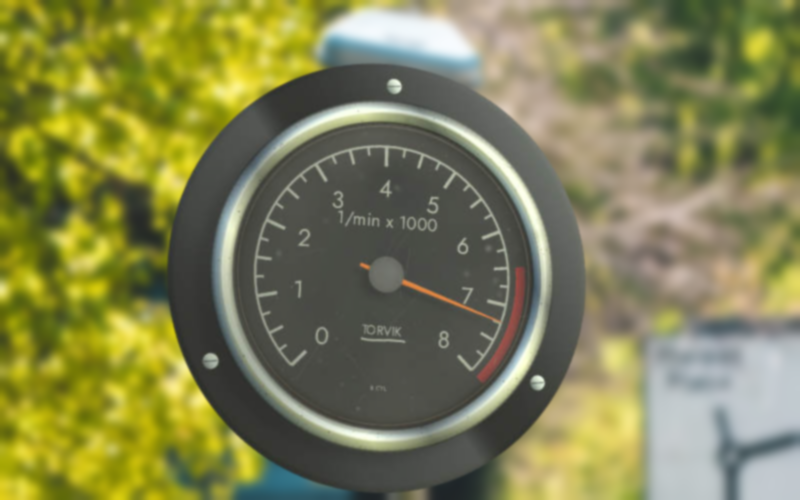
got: 7250 rpm
